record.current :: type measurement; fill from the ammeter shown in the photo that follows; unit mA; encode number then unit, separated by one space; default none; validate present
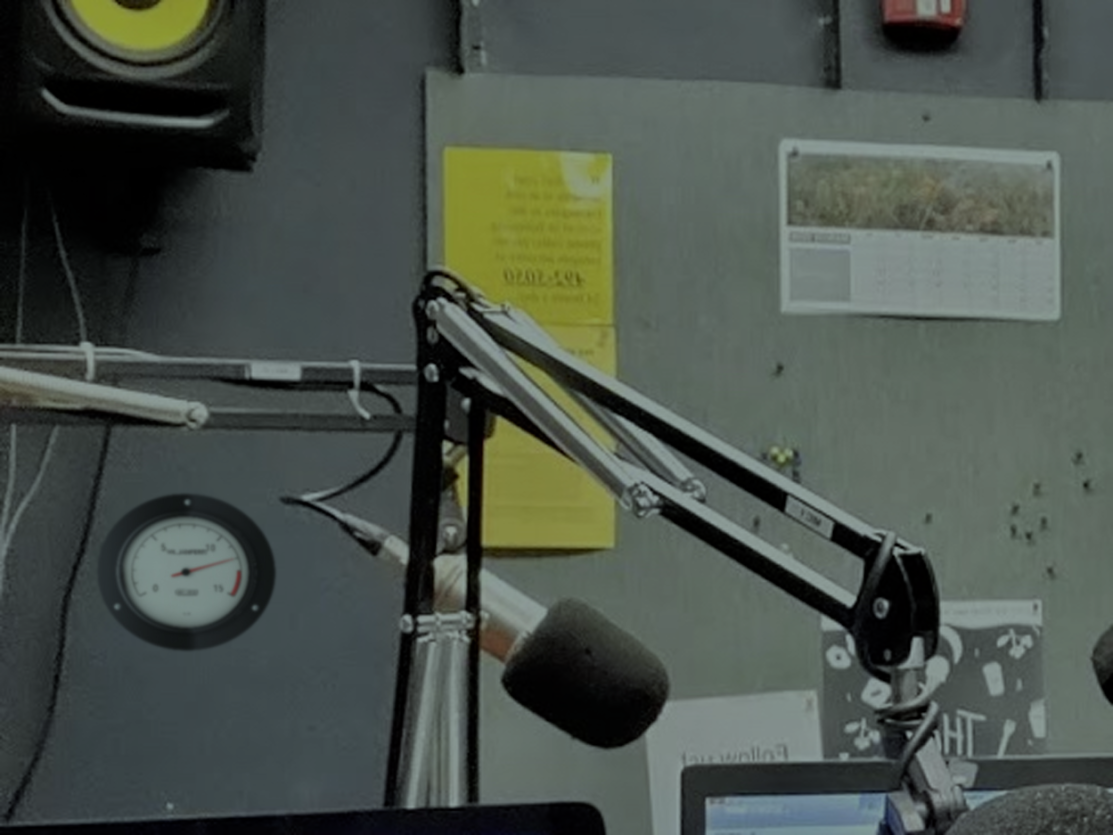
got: 12 mA
